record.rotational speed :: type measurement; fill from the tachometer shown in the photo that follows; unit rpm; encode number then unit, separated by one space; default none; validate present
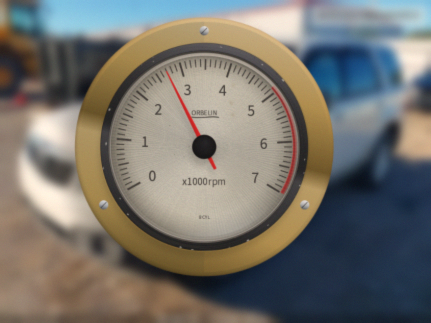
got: 2700 rpm
